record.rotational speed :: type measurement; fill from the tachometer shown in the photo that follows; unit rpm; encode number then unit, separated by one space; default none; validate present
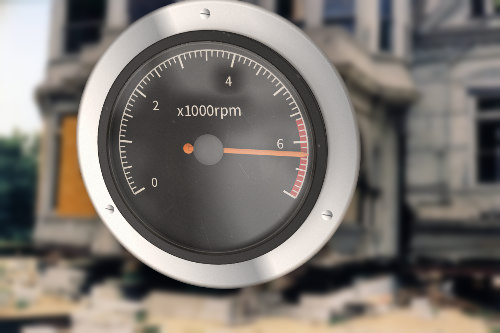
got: 6200 rpm
